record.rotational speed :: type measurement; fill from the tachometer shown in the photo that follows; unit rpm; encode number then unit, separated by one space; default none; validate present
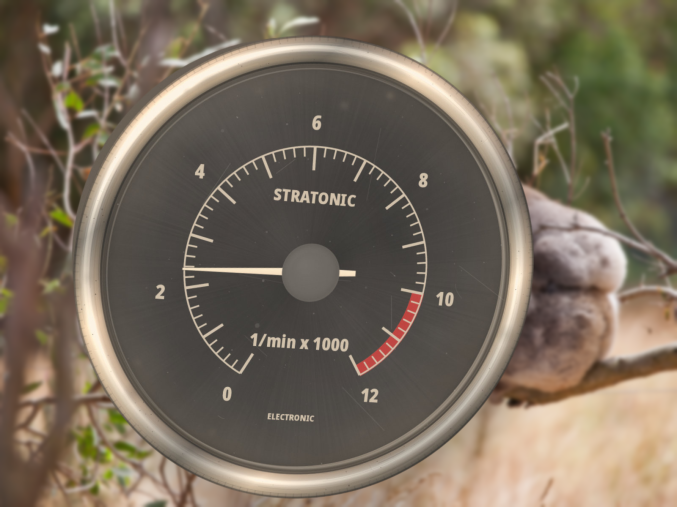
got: 2400 rpm
